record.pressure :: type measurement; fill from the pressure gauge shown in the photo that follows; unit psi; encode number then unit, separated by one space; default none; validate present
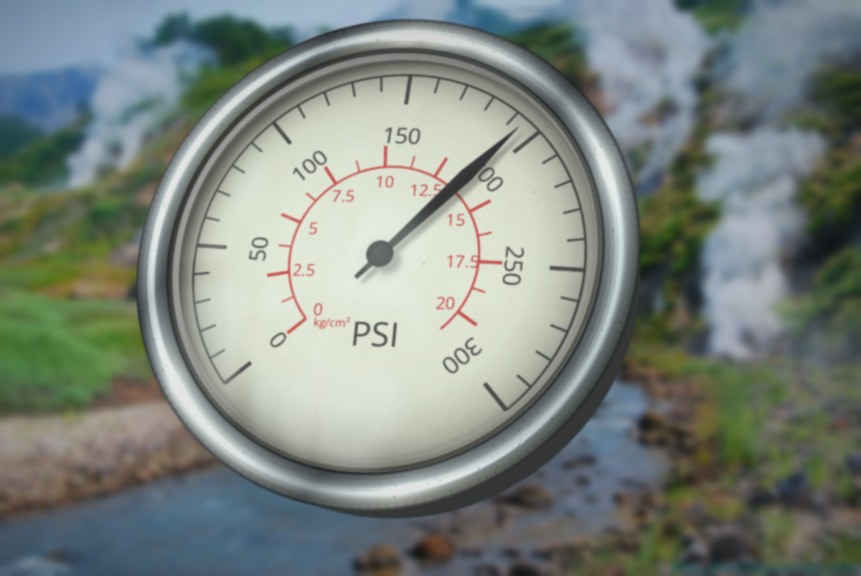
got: 195 psi
